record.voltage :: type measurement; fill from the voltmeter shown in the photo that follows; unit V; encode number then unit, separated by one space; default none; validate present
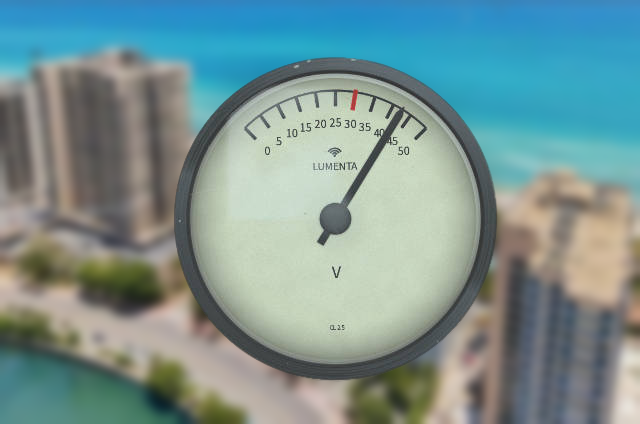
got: 42.5 V
